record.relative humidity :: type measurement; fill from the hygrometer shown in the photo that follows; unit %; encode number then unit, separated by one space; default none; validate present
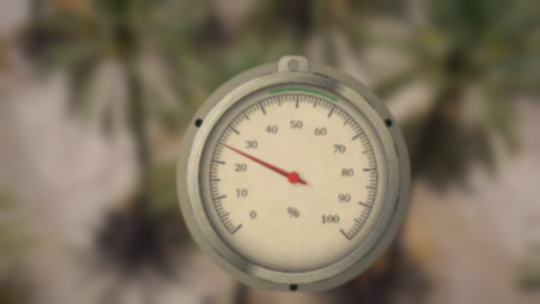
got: 25 %
